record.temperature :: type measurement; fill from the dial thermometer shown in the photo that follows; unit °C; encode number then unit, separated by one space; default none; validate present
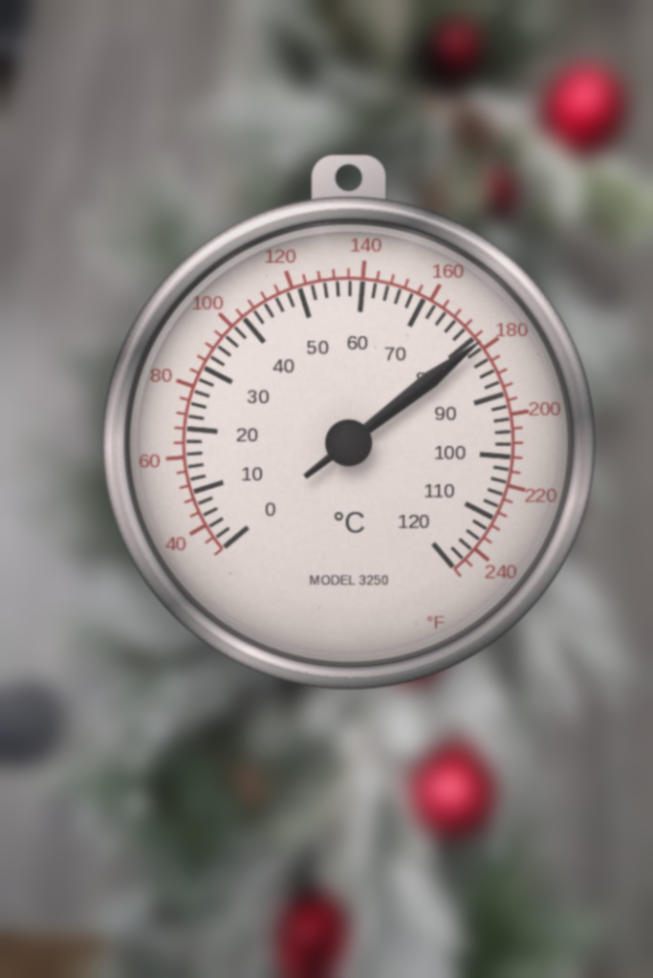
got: 81 °C
